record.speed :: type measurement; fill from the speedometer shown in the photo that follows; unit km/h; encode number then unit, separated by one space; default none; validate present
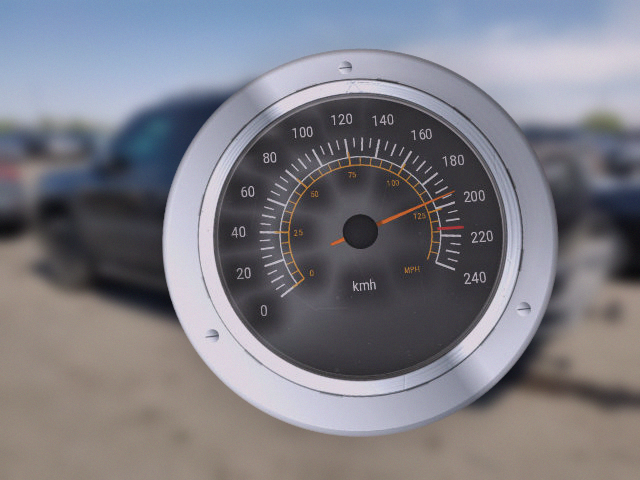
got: 195 km/h
